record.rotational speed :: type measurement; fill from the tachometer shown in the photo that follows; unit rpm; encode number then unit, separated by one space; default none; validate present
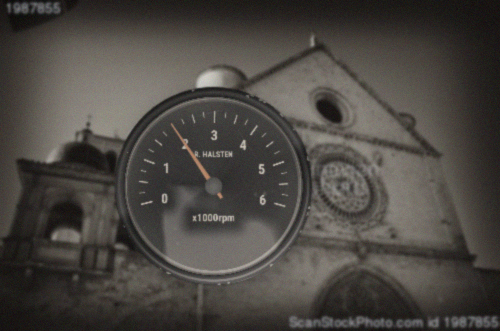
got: 2000 rpm
